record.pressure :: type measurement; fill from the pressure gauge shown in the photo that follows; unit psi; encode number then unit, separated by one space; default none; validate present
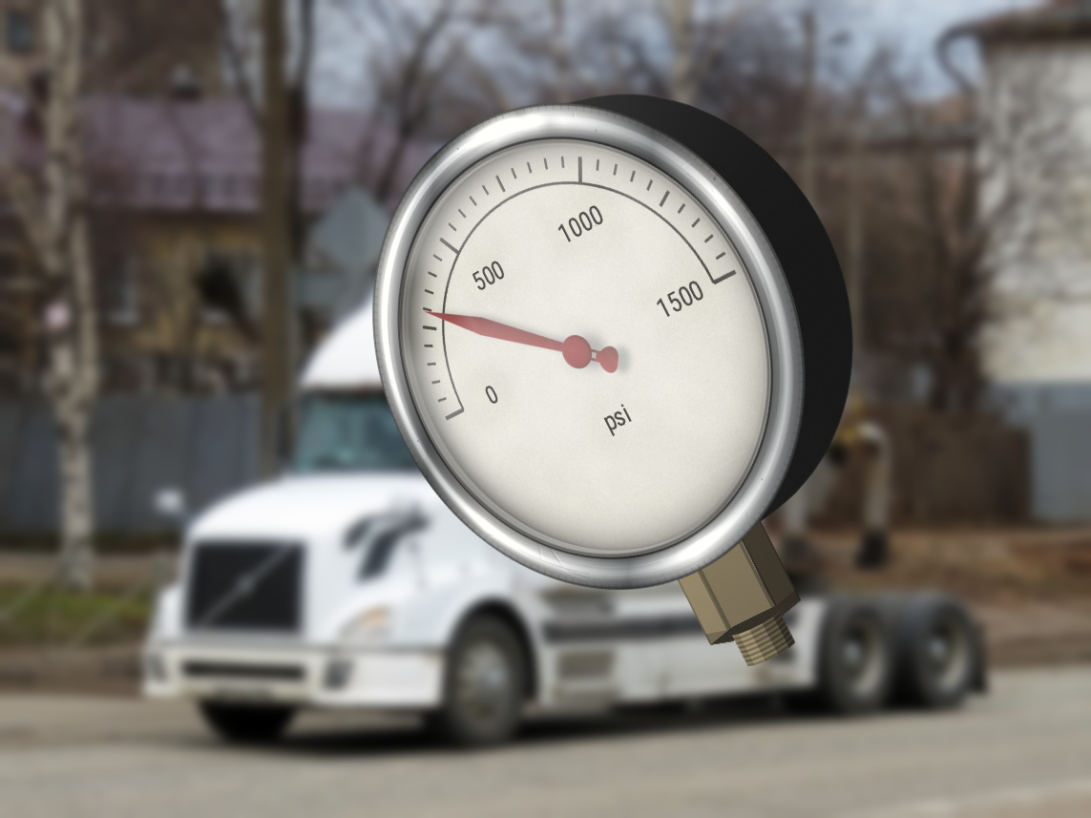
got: 300 psi
